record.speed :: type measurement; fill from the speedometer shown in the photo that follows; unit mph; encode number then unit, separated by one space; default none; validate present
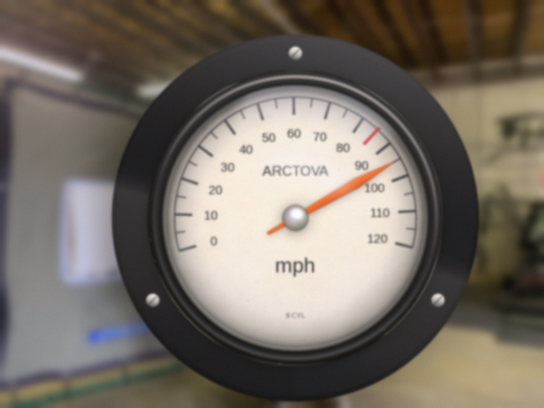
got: 95 mph
